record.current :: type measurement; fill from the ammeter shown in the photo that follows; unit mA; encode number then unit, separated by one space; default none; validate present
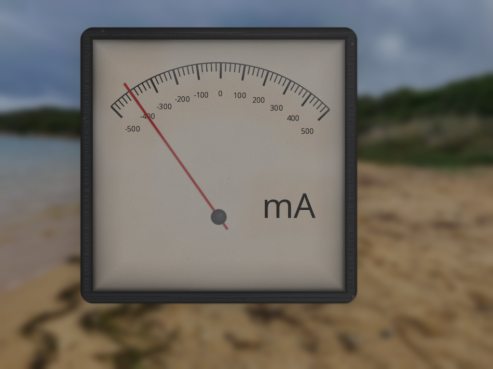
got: -400 mA
